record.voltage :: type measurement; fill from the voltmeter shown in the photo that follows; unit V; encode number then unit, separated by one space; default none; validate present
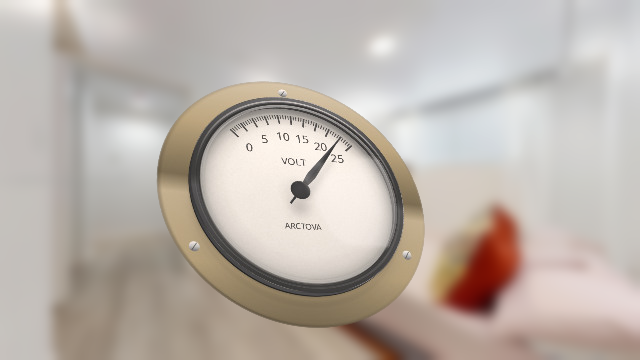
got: 22.5 V
